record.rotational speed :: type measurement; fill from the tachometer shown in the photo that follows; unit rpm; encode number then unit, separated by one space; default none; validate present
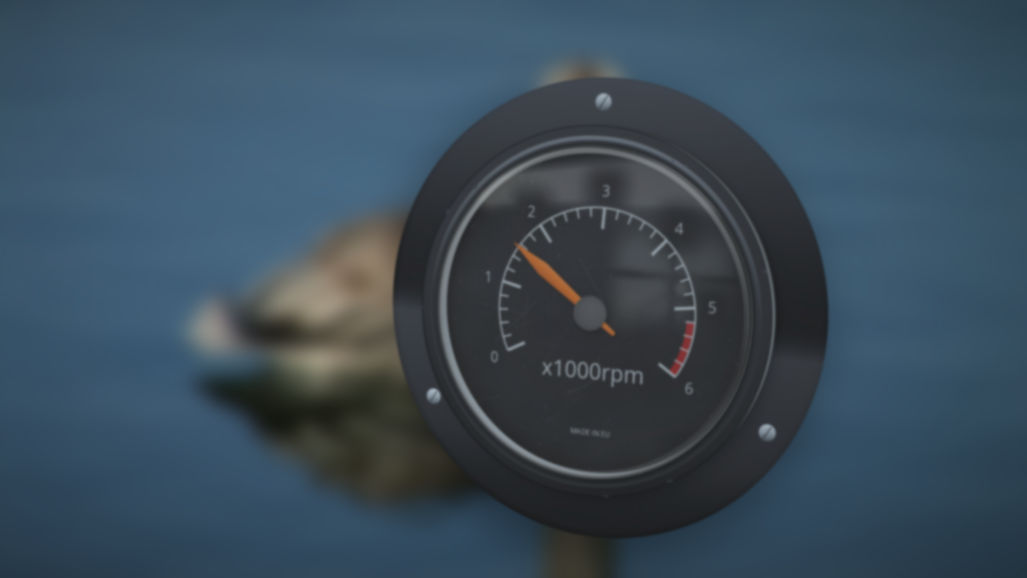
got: 1600 rpm
